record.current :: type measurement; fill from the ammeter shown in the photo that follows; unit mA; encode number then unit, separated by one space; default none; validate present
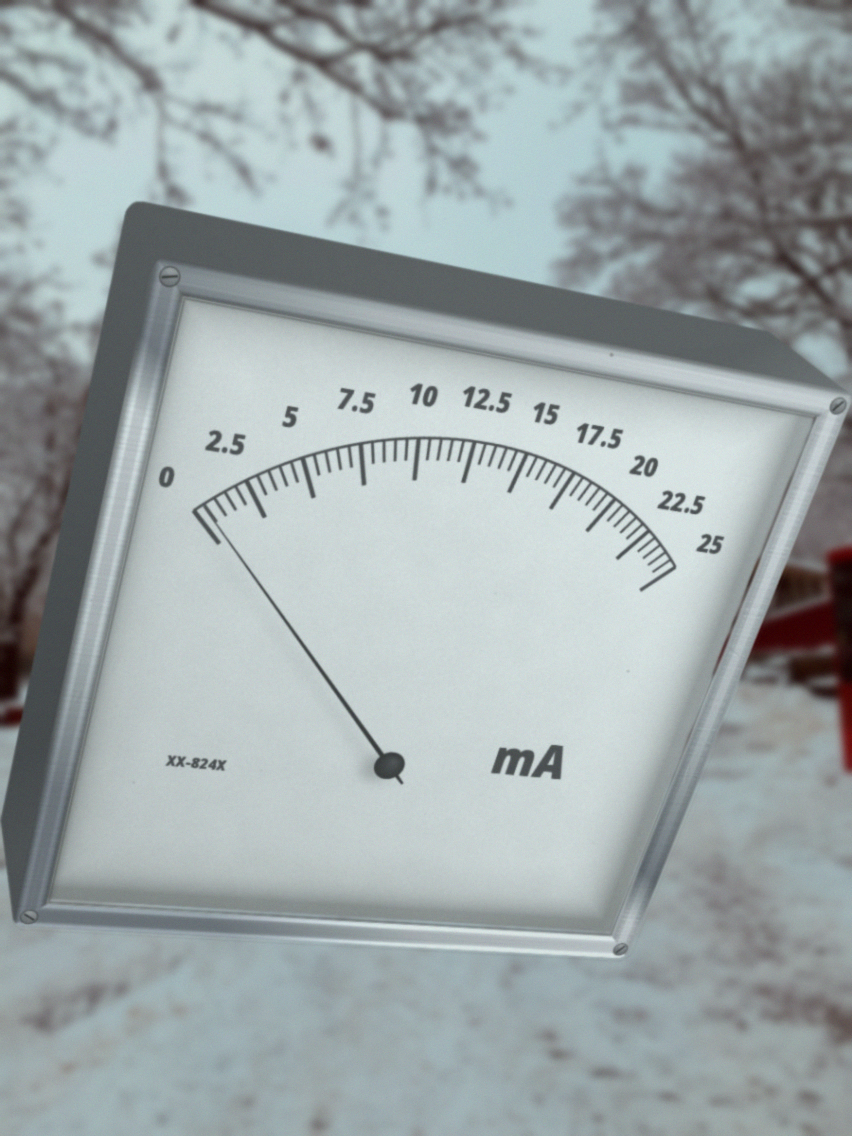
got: 0.5 mA
